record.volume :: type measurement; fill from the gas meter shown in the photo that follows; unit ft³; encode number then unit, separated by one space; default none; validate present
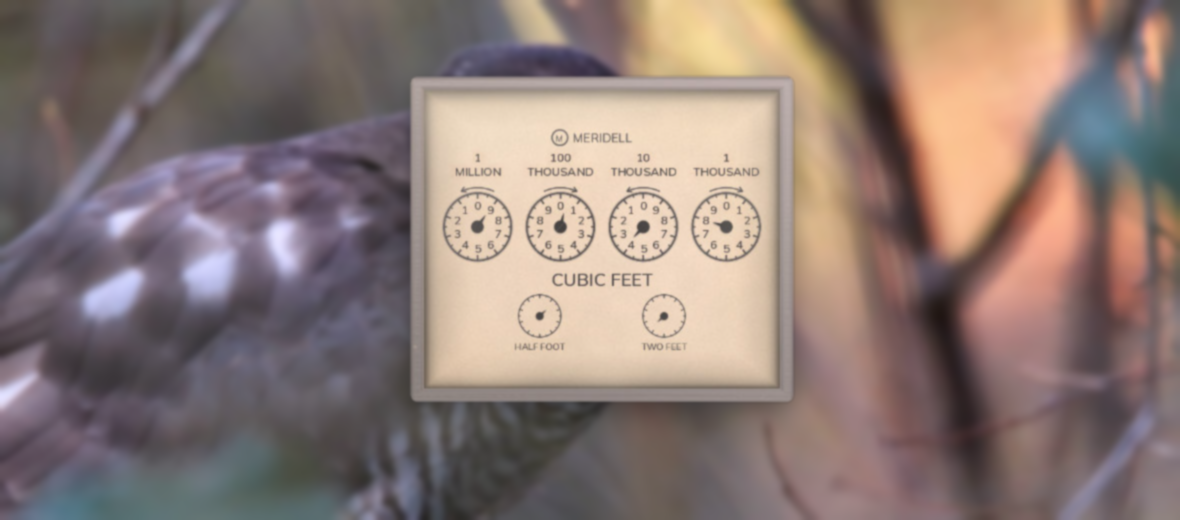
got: 903800 ft³
